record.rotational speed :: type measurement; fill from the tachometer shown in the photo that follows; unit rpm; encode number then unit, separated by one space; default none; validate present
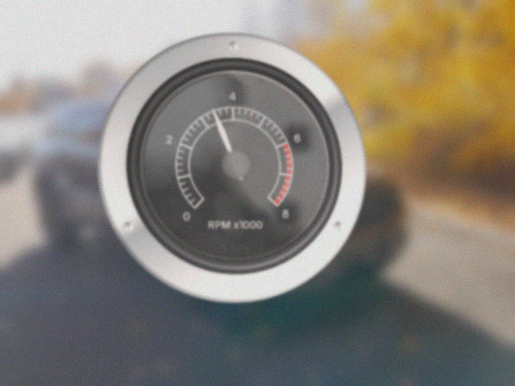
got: 3400 rpm
